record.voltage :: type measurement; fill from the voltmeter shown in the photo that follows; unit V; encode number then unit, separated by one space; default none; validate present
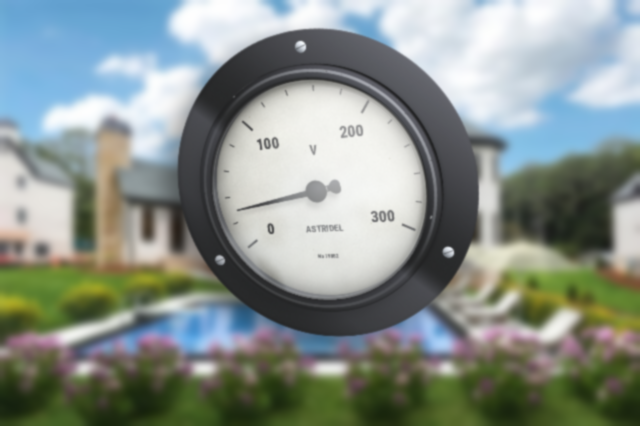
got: 30 V
